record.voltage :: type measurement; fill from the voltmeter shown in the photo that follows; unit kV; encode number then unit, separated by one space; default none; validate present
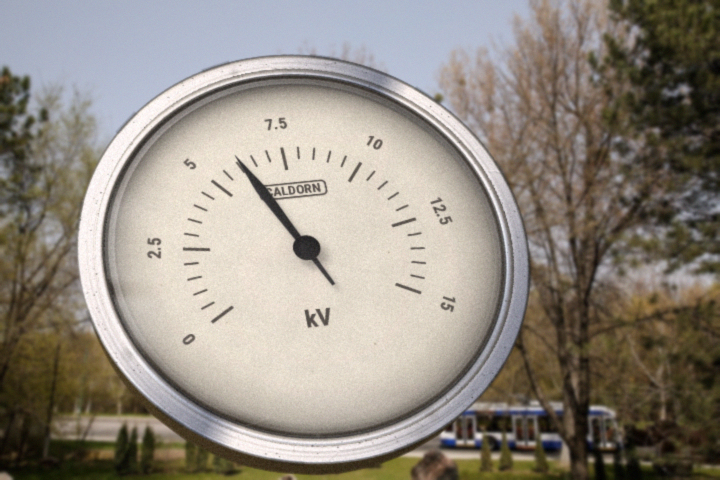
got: 6 kV
